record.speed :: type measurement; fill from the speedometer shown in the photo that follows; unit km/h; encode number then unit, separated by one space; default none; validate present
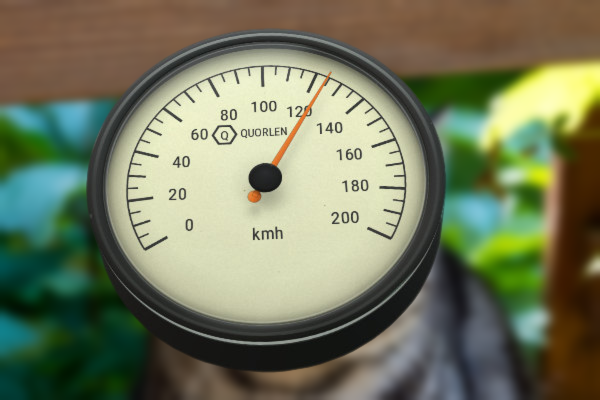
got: 125 km/h
